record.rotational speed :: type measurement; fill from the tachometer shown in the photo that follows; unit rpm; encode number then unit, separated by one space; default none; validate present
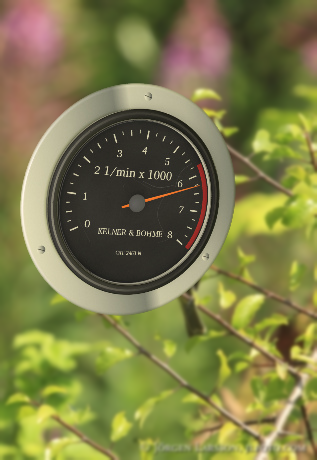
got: 6250 rpm
